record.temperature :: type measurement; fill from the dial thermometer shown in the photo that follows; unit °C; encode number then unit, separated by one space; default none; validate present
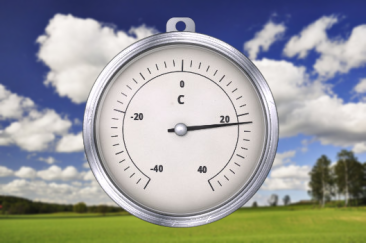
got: 22 °C
